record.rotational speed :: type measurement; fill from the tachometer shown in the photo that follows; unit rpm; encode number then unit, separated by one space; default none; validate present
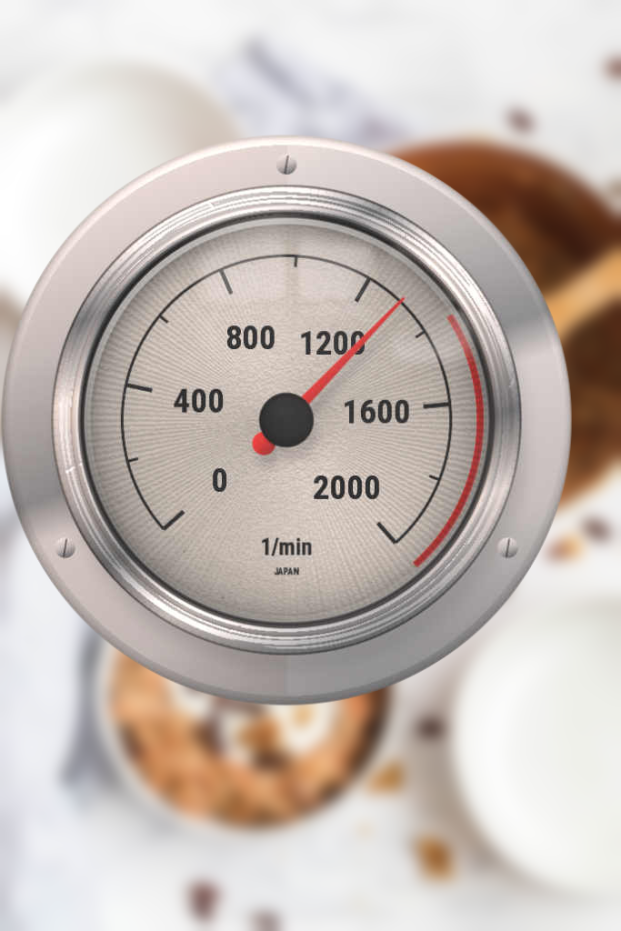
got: 1300 rpm
